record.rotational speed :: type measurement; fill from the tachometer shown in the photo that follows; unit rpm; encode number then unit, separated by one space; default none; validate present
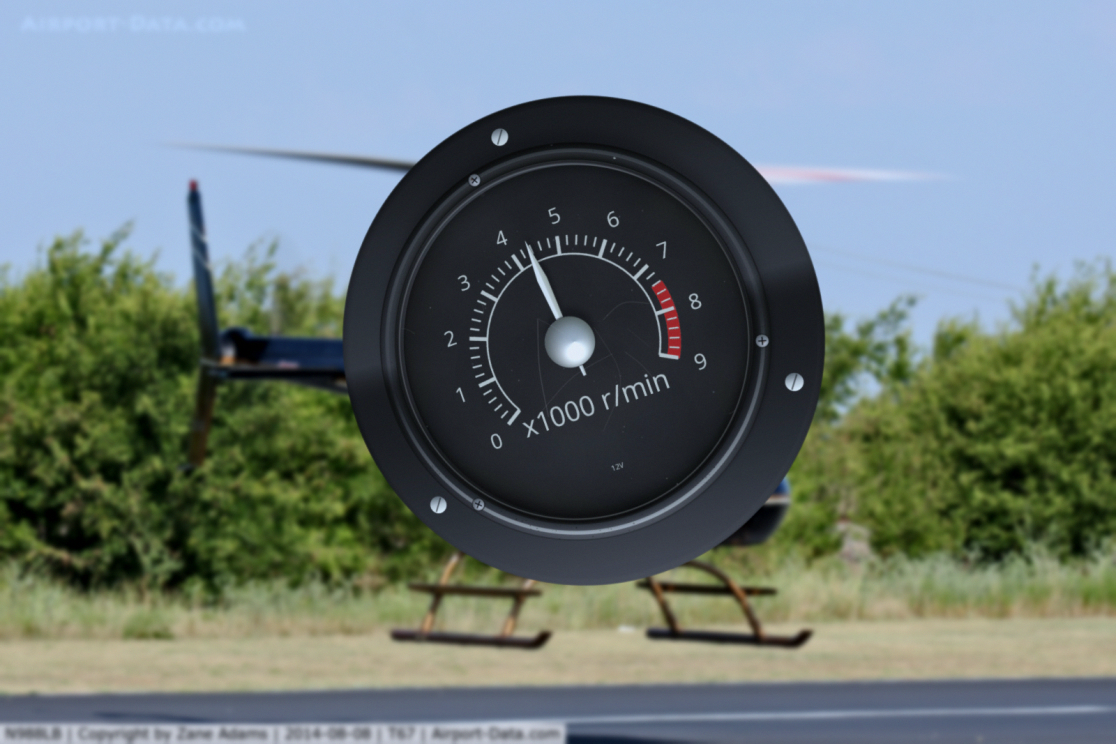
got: 4400 rpm
